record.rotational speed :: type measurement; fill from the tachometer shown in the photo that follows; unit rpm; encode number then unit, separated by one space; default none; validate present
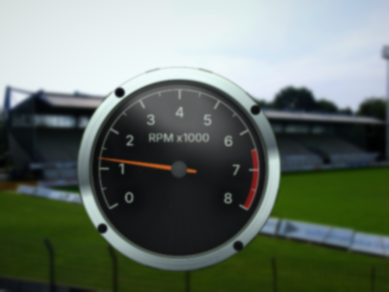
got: 1250 rpm
